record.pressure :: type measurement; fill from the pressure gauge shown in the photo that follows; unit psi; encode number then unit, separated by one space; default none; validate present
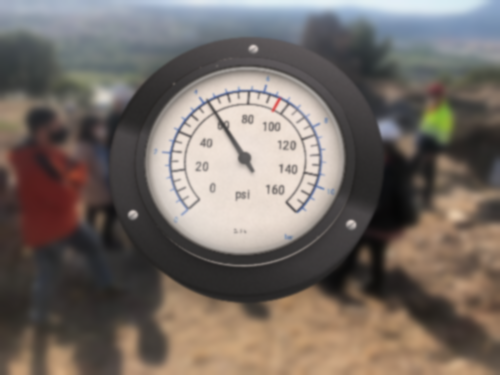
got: 60 psi
